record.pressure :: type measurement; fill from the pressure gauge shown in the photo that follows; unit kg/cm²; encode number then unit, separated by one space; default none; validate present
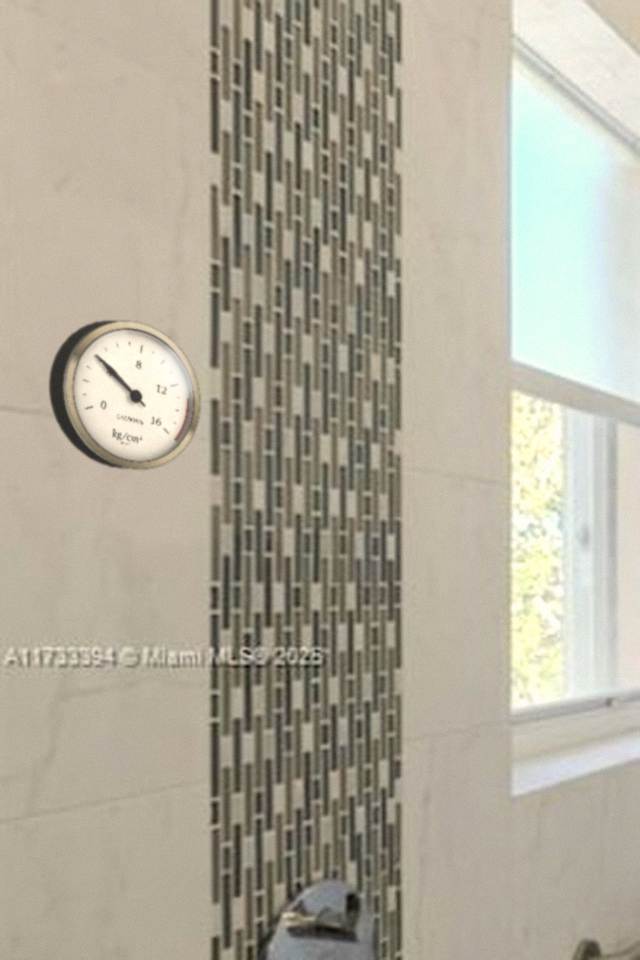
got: 4 kg/cm²
